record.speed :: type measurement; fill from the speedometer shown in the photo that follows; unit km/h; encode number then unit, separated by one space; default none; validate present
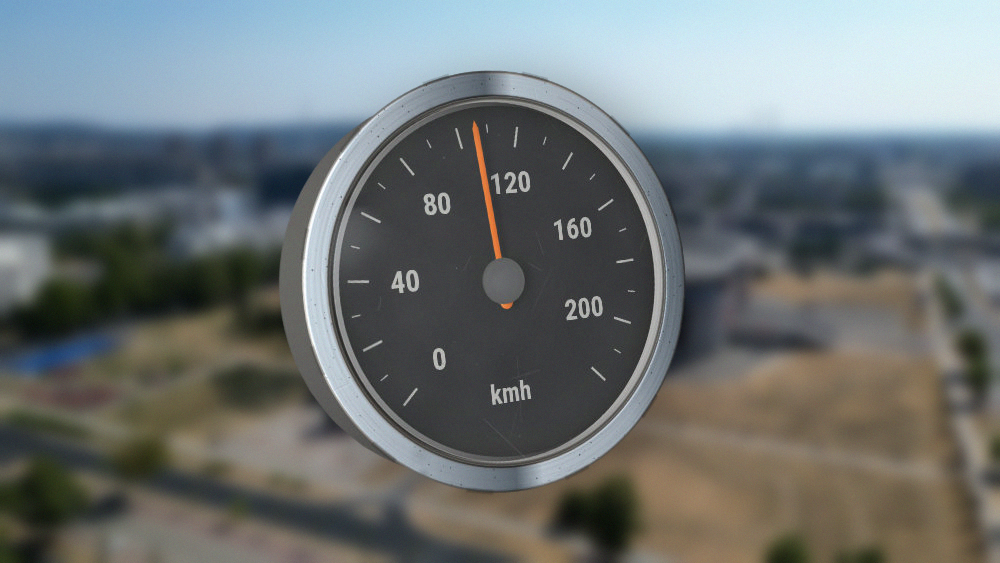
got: 105 km/h
